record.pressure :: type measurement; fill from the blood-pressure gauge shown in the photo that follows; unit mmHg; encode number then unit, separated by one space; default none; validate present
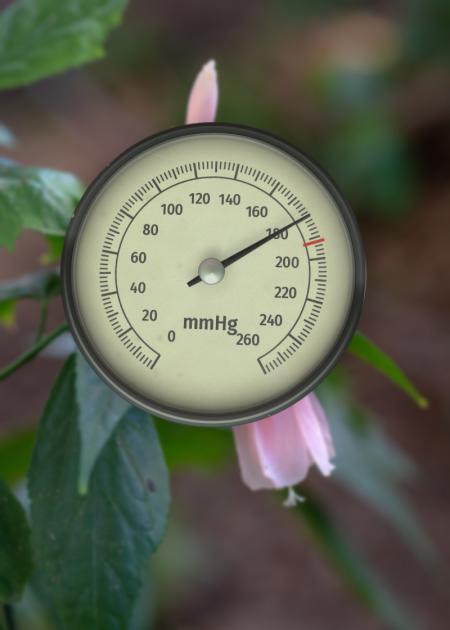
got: 180 mmHg
